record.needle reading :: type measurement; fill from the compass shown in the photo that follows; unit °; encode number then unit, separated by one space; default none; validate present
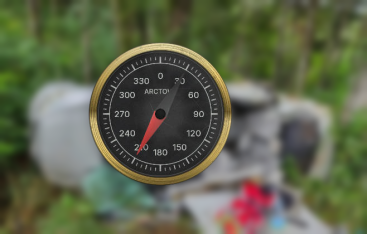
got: 210 °
